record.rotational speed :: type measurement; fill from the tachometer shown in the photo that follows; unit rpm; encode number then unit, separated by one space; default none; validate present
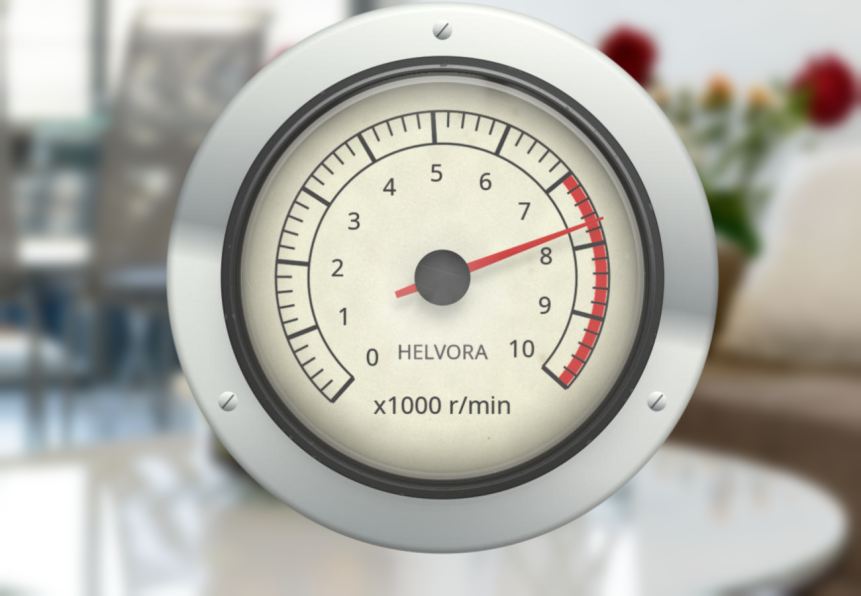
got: 7700 rpm
